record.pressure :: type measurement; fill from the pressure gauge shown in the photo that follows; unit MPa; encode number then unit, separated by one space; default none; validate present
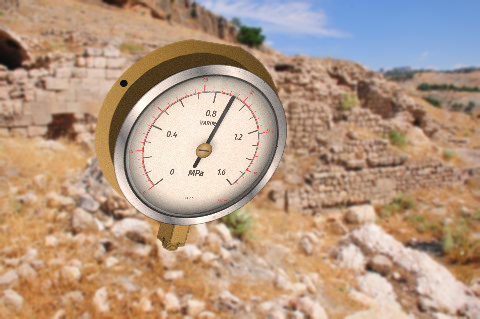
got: 0.9 MPa
